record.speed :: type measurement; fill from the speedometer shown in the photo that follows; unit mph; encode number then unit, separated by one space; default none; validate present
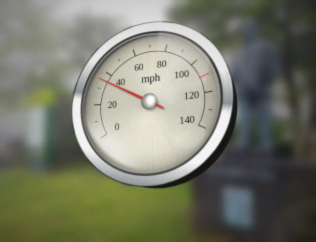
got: 35 mph
